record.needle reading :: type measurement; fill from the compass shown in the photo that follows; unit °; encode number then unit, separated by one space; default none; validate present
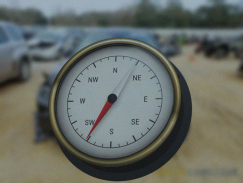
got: 210 °
